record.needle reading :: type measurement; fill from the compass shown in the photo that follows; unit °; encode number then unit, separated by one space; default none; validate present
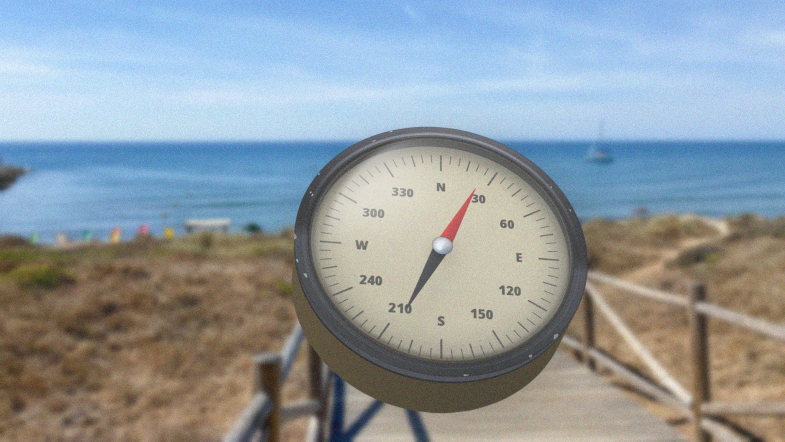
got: 25 °
